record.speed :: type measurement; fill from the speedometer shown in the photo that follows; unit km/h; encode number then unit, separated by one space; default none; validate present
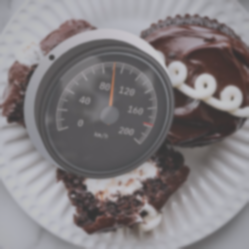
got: 90 km/h
